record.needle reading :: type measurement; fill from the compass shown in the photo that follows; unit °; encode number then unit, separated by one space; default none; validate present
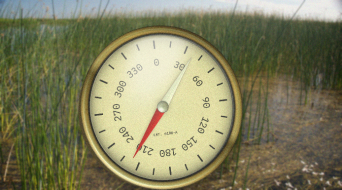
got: 217.5 °
